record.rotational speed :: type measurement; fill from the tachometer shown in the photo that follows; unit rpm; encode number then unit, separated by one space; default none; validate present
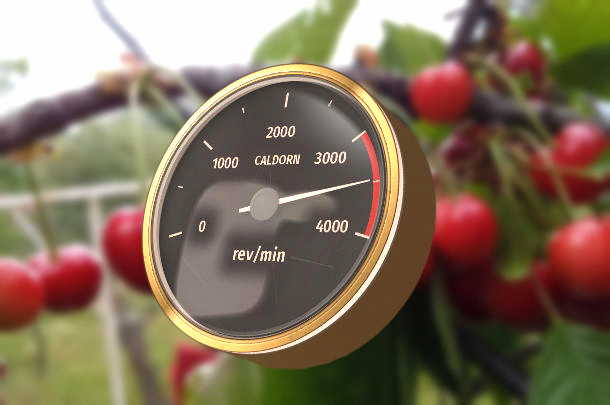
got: 3500 rpm
